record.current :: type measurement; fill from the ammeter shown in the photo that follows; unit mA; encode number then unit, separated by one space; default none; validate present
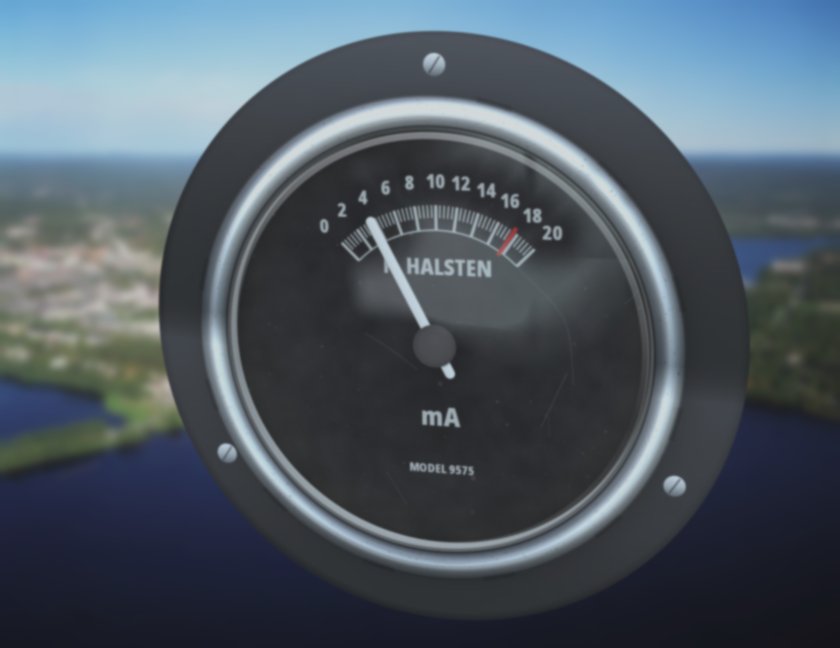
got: 4 mA
